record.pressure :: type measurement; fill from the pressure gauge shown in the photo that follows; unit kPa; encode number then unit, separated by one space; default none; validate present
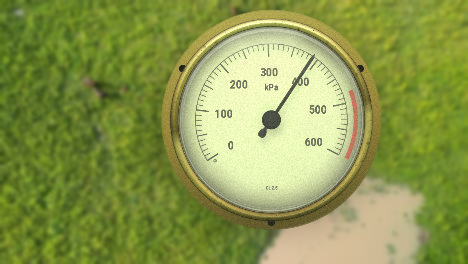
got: 390 kPa
